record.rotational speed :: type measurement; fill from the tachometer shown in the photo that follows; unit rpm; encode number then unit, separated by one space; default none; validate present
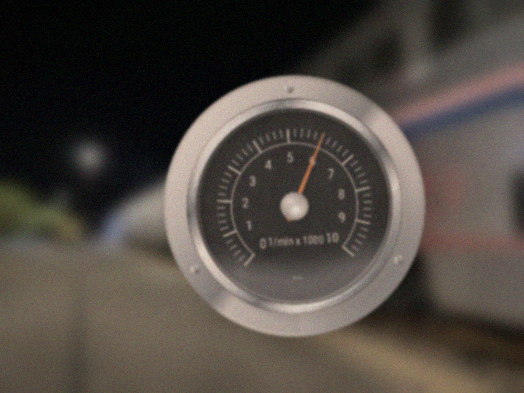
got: 6000 rpm
